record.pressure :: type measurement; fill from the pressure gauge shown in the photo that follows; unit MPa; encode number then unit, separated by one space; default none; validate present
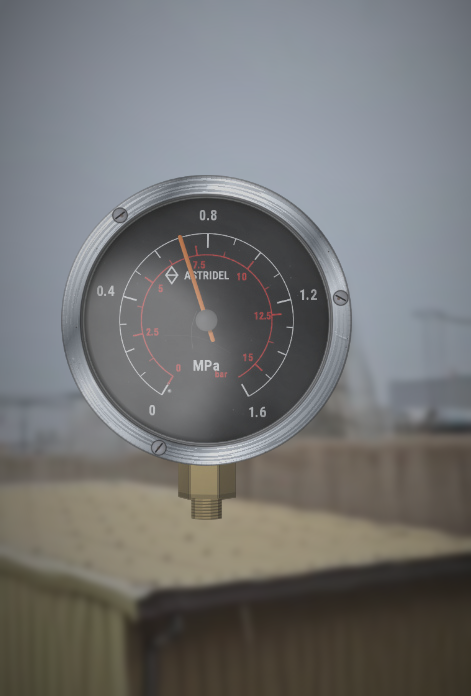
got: 0.7 MPa
